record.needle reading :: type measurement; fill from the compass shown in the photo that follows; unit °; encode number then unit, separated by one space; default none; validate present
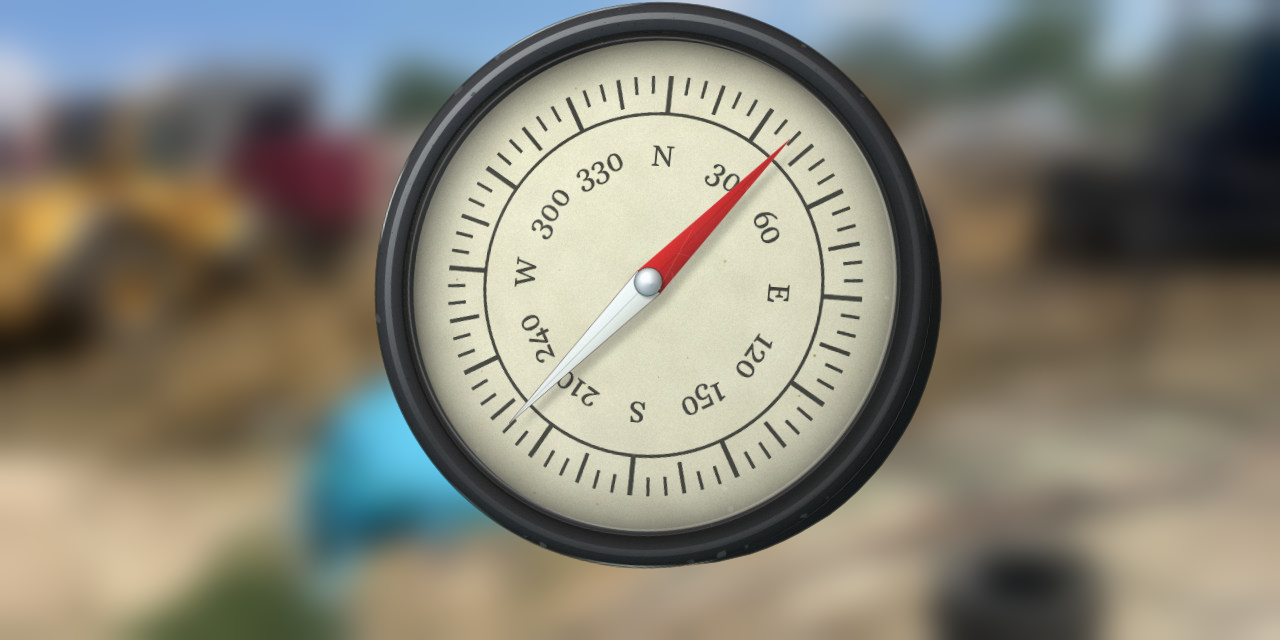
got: 40 °
